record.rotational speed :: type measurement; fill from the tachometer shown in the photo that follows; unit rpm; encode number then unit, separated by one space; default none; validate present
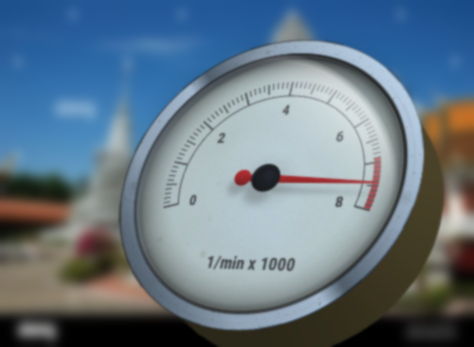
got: 7500 rpm
